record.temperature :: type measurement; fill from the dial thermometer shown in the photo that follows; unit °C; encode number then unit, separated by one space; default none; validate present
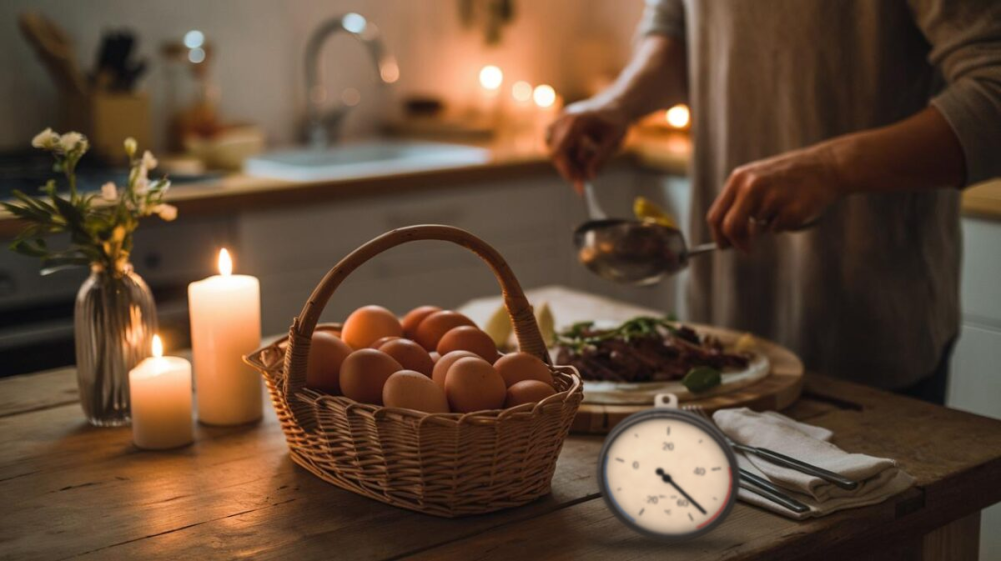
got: 55 °C
